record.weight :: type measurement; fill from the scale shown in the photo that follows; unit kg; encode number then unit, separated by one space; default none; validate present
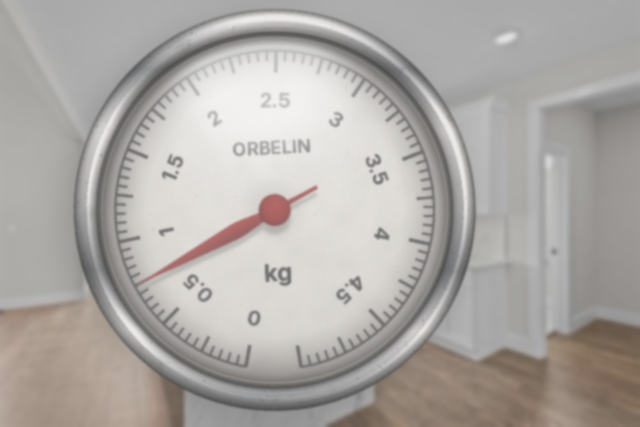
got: 0.75 kg
